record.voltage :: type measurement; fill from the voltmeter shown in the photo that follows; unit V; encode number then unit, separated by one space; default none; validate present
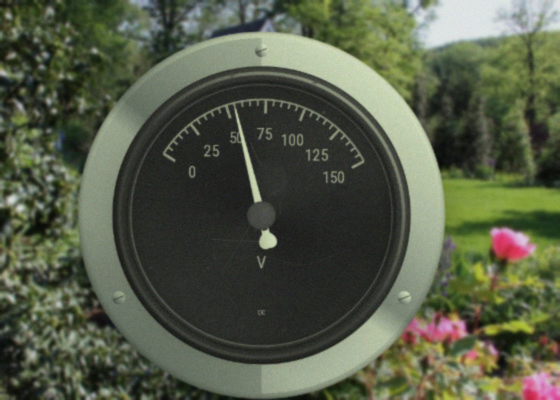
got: 55 V
